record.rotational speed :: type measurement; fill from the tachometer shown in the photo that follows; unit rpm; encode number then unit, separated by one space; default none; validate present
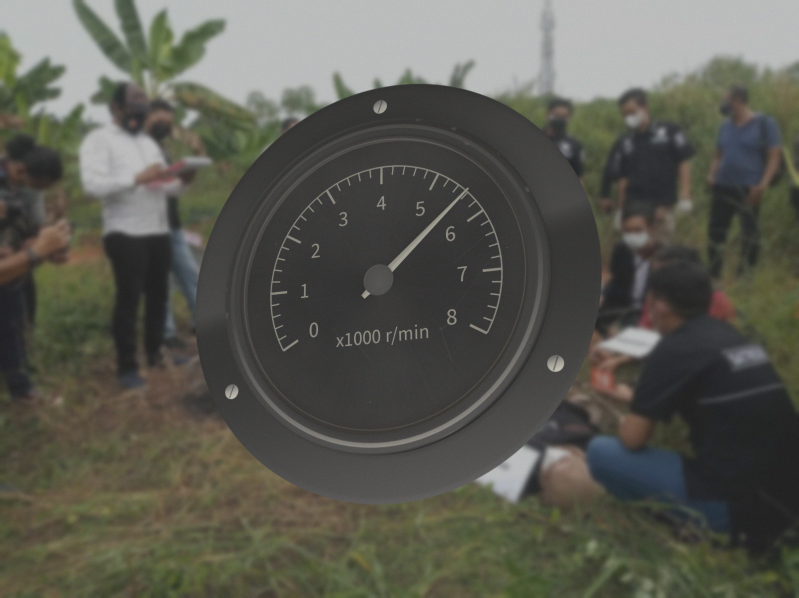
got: 5600 rpm
